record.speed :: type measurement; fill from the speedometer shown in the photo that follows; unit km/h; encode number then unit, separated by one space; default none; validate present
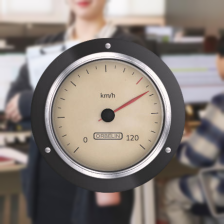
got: 87.5 km/h
